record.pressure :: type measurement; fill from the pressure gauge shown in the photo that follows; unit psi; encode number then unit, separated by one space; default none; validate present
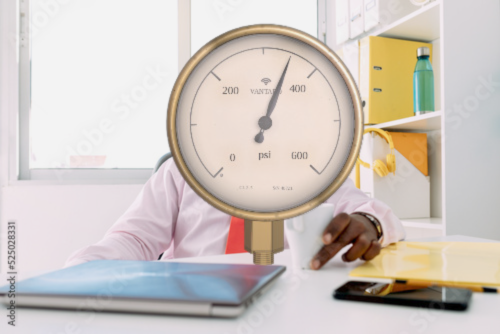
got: 350 psi
